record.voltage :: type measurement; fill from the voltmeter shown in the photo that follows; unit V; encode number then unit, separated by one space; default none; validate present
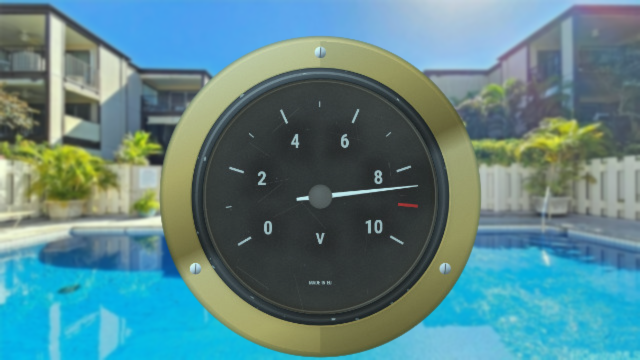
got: 8.5 V
